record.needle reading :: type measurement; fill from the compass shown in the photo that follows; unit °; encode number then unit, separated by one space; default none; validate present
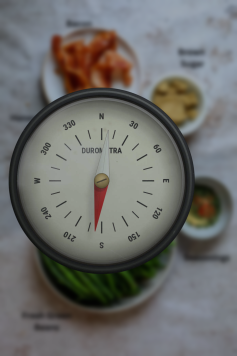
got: 187.5 °
